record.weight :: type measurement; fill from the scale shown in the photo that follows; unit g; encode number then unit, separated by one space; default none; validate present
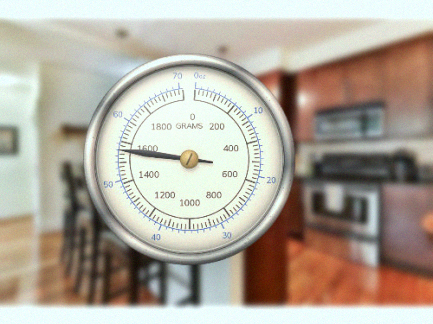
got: 1560 g
